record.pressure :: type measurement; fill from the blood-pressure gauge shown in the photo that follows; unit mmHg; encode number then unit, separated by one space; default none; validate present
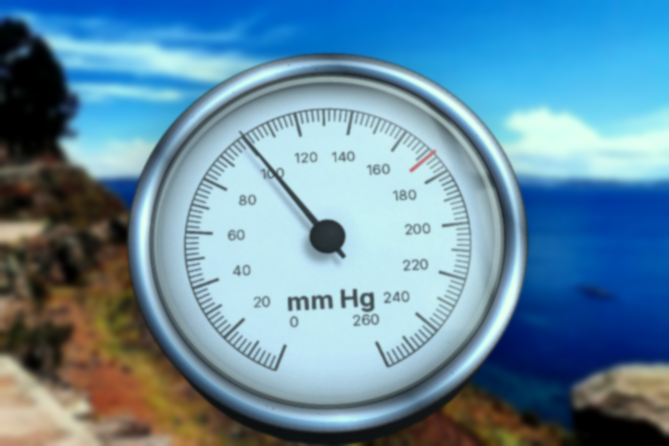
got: 100 mmHg
